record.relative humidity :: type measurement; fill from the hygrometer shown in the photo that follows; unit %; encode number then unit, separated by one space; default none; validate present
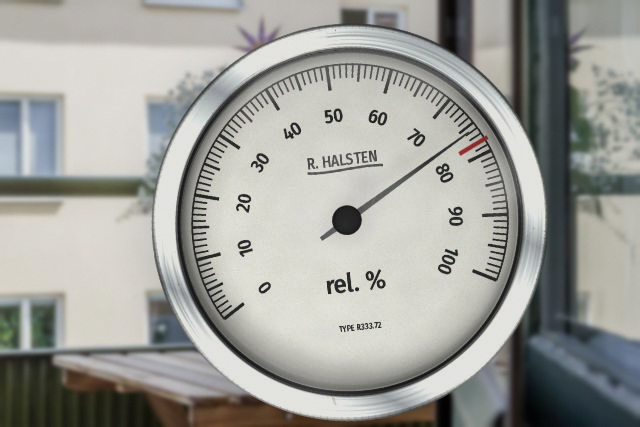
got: 76 %
